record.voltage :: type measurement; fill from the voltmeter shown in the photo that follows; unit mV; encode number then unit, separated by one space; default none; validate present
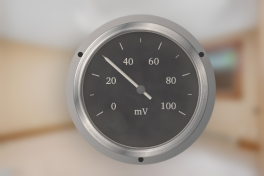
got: 30 mV
